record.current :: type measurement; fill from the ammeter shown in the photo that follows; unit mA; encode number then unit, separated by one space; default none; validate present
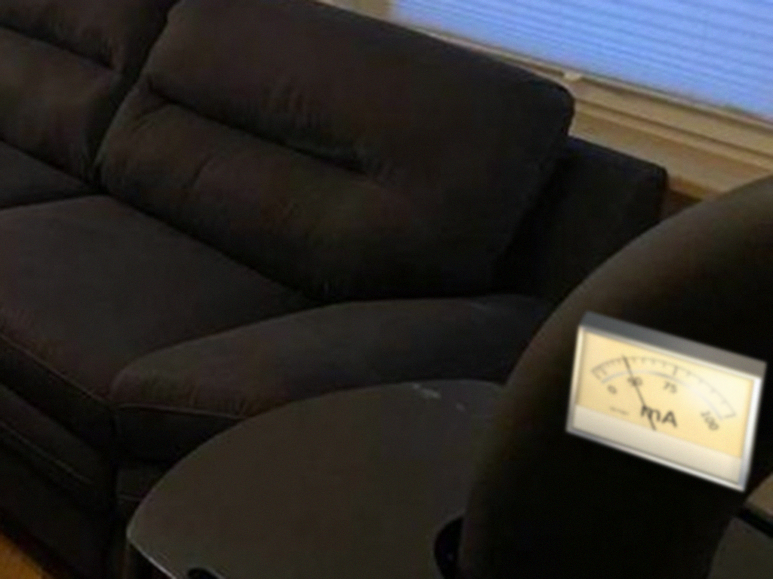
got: 50 mA
